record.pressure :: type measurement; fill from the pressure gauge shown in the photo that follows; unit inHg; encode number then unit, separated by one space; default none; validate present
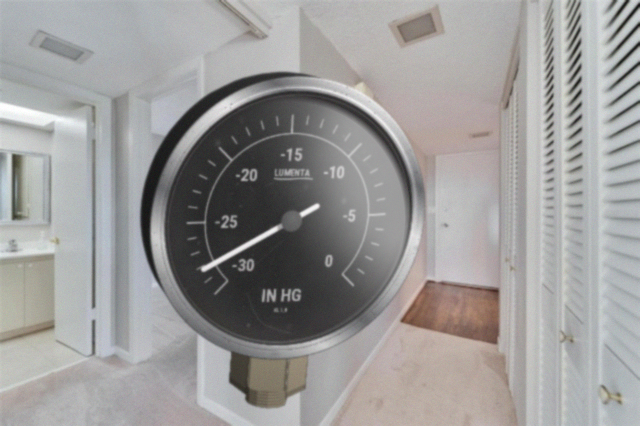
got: -28 inHg
